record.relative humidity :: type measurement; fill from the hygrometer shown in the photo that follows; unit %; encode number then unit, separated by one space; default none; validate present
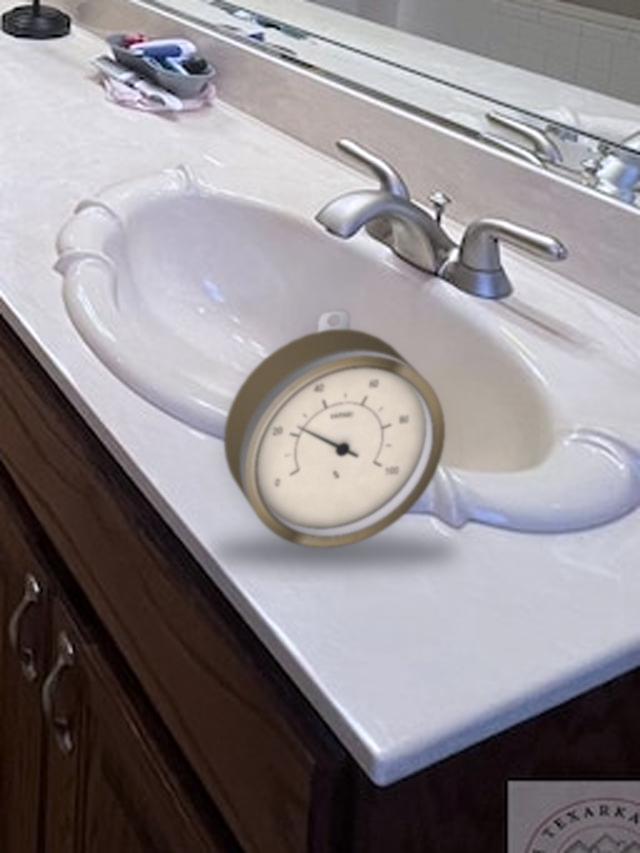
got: 25 %
